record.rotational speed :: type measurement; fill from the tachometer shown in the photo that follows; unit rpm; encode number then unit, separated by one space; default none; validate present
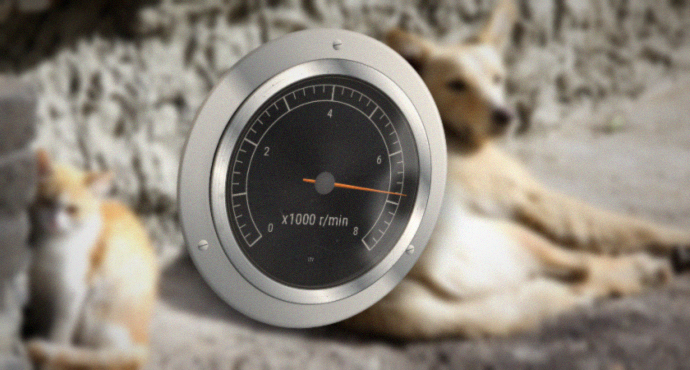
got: 6800 rpm
